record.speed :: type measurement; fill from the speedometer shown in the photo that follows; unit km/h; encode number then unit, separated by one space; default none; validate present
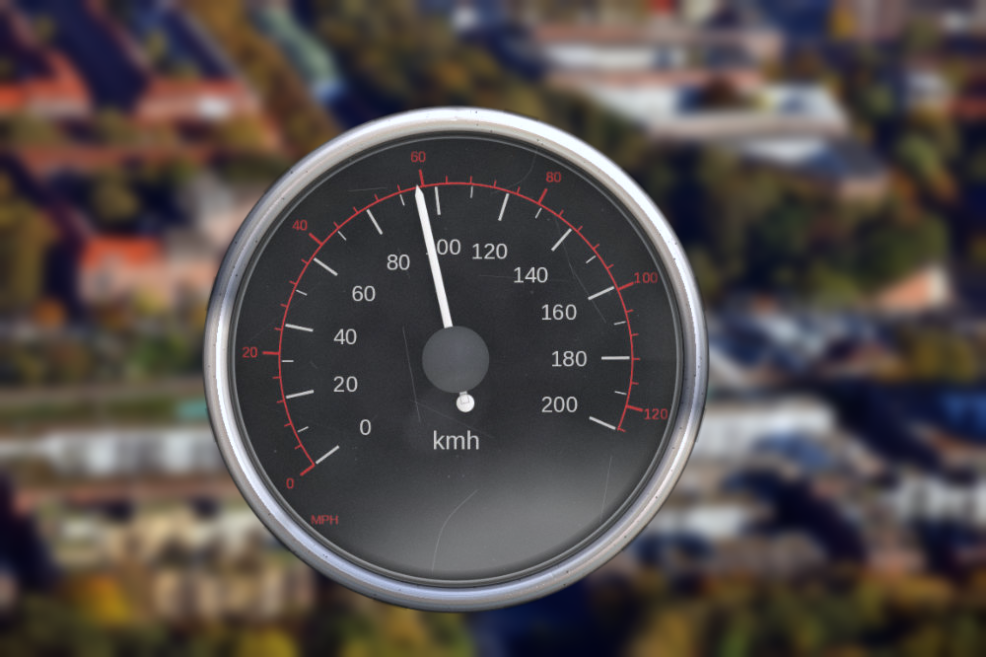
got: 95 km/h
